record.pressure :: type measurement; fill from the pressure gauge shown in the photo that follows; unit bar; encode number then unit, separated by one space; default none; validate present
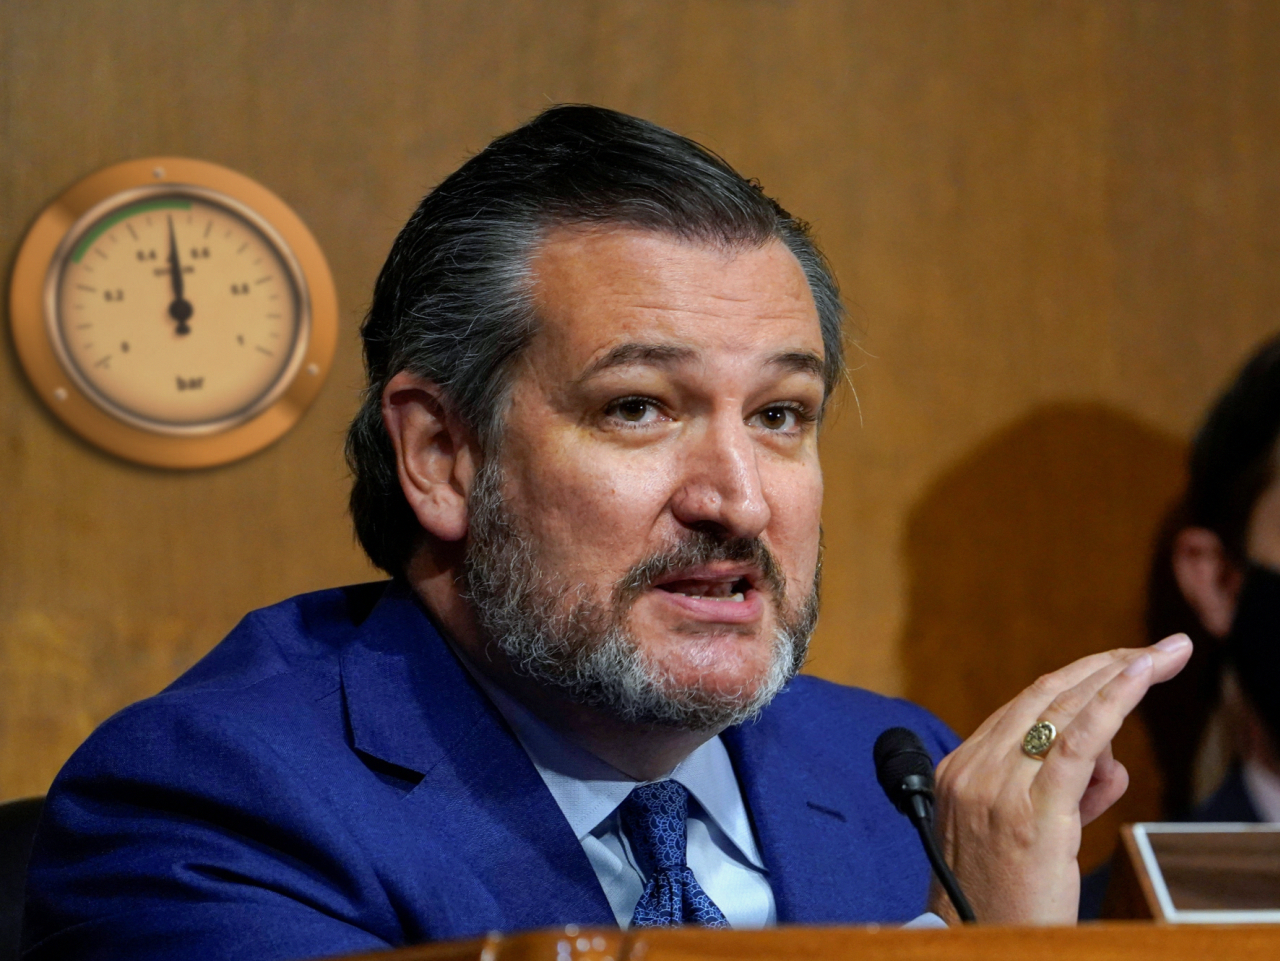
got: 0.5 bar
